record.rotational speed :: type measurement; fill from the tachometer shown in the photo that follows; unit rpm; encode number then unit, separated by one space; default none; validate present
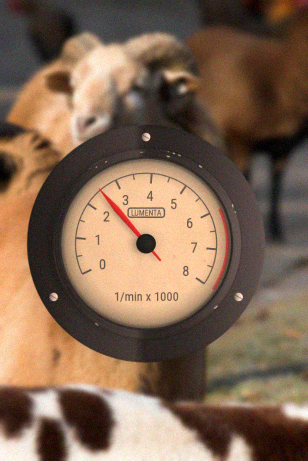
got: 2500 rpm
